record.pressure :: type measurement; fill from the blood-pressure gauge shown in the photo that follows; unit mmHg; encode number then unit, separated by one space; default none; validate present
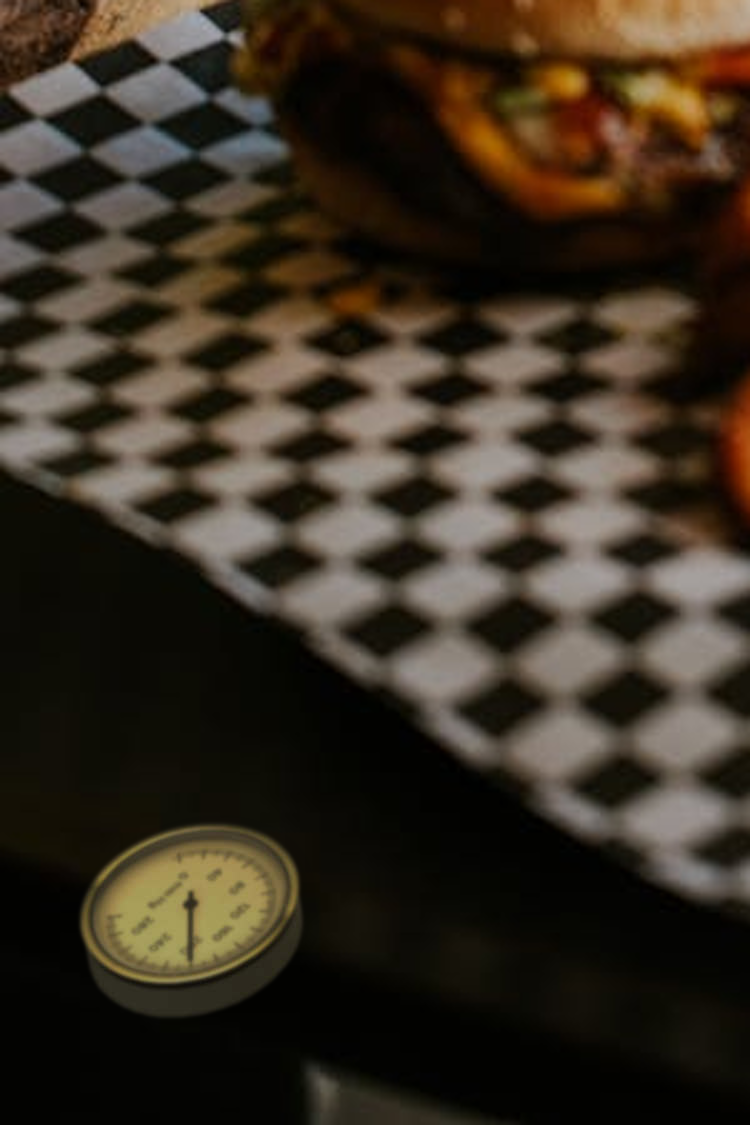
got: 200 mmHg
